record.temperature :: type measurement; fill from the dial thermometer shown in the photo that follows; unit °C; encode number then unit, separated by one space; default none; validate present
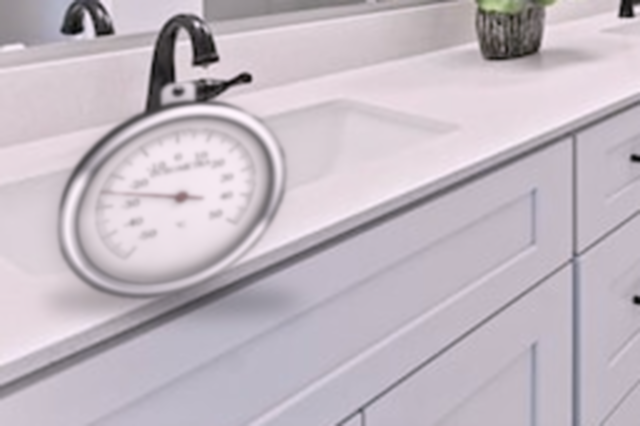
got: -25 °C
